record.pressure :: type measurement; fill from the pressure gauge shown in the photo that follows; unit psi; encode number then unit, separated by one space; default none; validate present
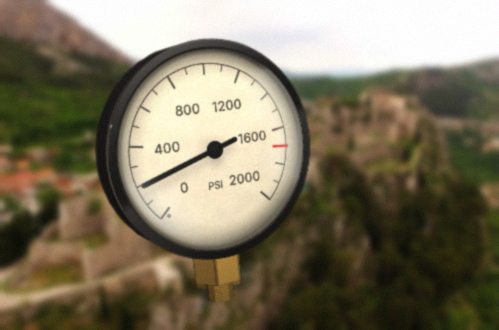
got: 200 psi
